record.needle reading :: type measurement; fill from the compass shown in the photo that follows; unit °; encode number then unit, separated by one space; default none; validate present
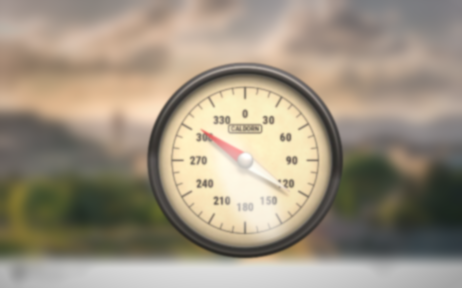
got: 305 °
